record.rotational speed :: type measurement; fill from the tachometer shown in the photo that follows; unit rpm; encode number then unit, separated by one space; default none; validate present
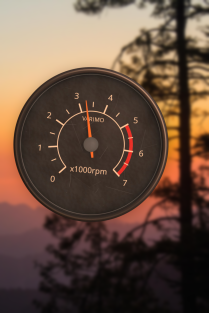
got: 3250 rpm
